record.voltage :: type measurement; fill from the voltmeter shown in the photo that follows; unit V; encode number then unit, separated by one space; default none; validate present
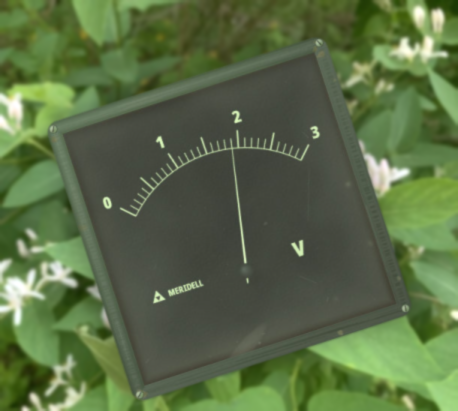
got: 1.9 V
